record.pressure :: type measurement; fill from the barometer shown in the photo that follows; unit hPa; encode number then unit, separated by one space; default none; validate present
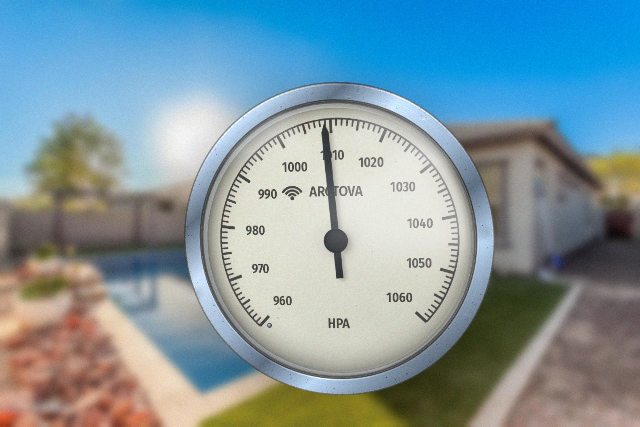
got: 1009 hPa
